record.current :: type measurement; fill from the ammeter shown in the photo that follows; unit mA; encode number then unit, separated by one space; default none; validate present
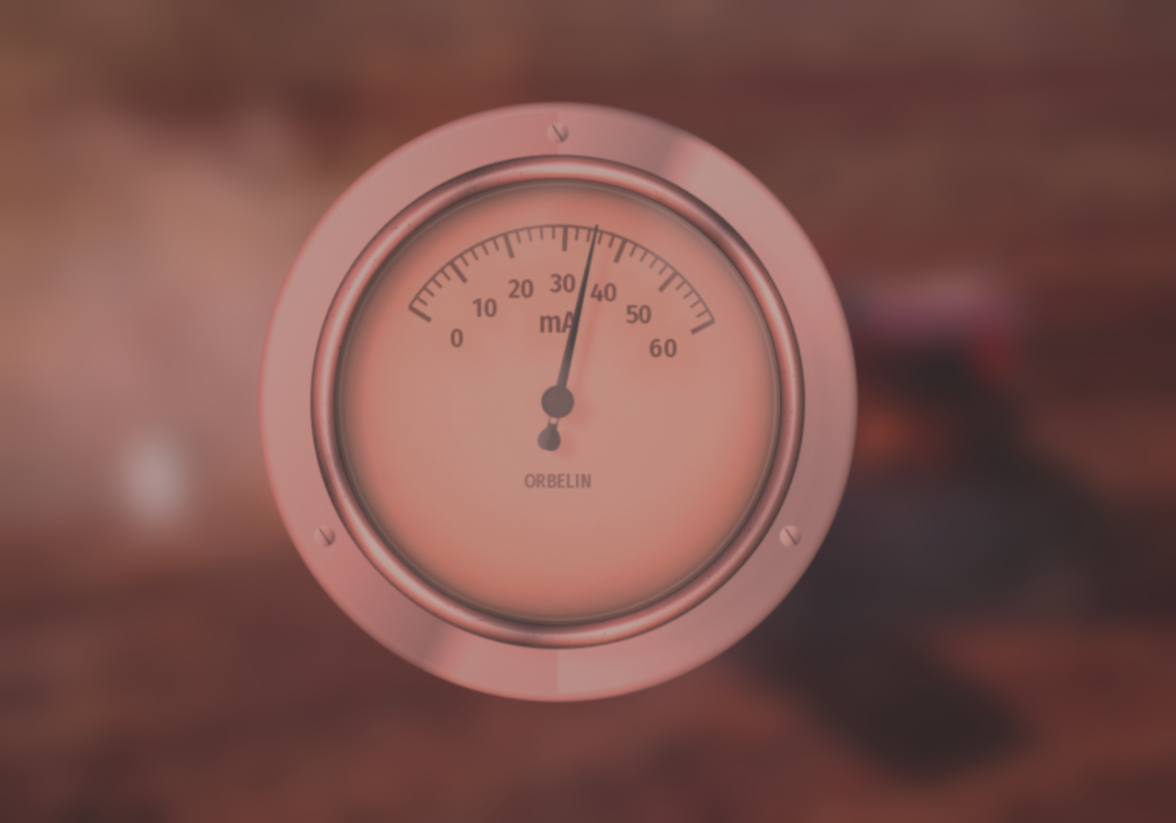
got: 35 mA
